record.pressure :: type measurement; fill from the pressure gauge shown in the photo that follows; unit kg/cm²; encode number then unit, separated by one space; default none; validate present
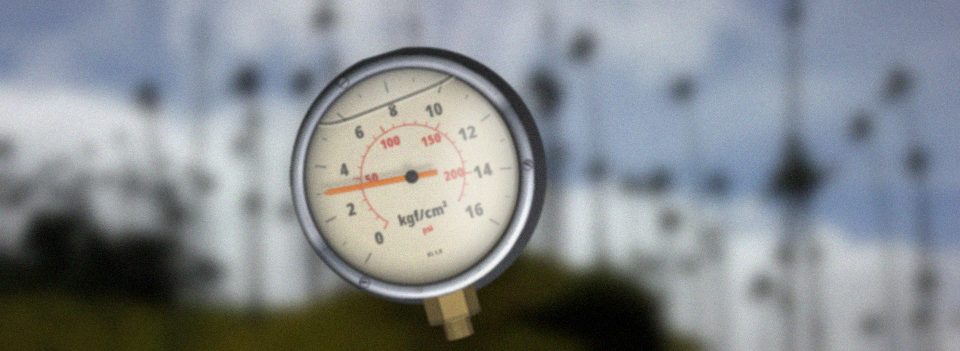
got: 3 kg/cm²
